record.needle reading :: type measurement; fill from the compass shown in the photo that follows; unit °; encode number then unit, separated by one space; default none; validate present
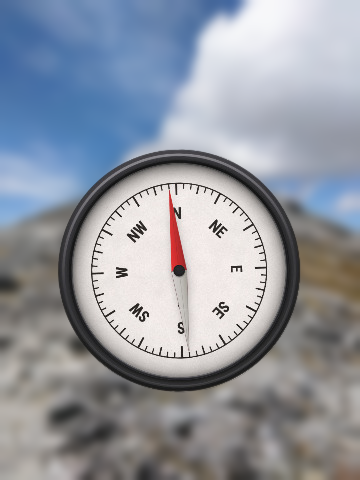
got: 355 °
